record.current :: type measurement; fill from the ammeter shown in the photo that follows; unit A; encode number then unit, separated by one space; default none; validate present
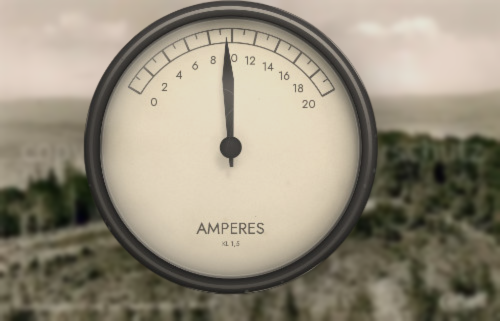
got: 9.5 A
